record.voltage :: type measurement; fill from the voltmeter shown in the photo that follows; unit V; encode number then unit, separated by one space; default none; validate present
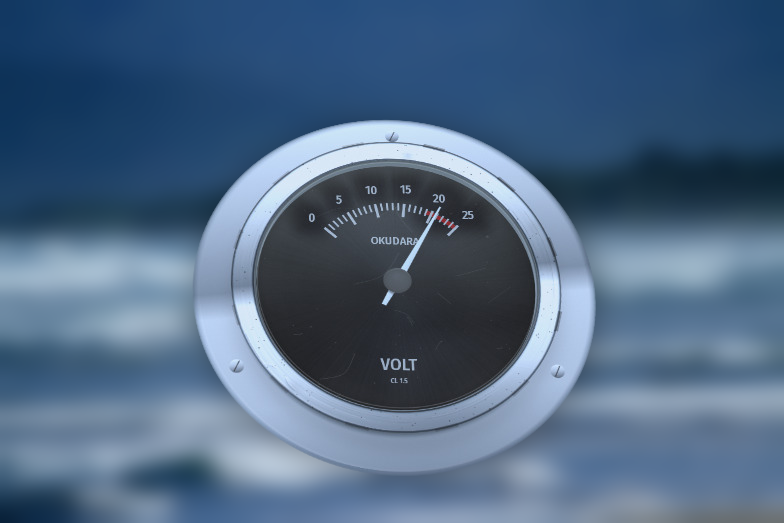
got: 21 V
